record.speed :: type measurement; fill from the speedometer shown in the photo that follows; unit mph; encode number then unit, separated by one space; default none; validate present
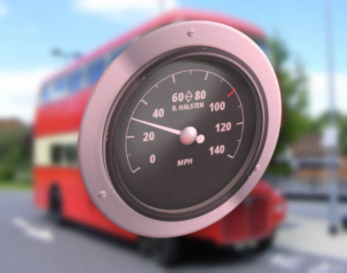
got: 30 mph
